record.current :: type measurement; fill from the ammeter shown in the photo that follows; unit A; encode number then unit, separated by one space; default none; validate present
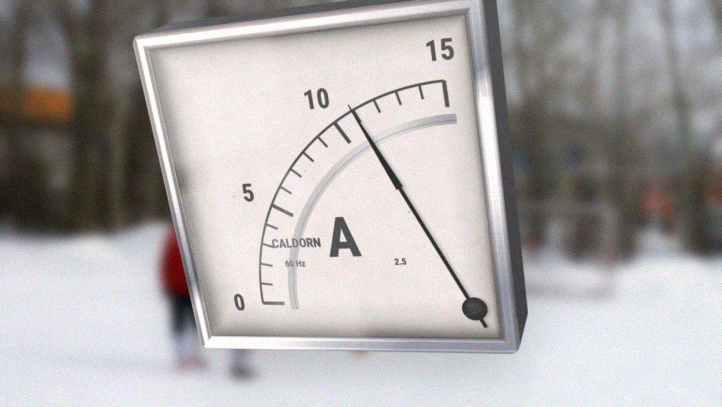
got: 11 A
